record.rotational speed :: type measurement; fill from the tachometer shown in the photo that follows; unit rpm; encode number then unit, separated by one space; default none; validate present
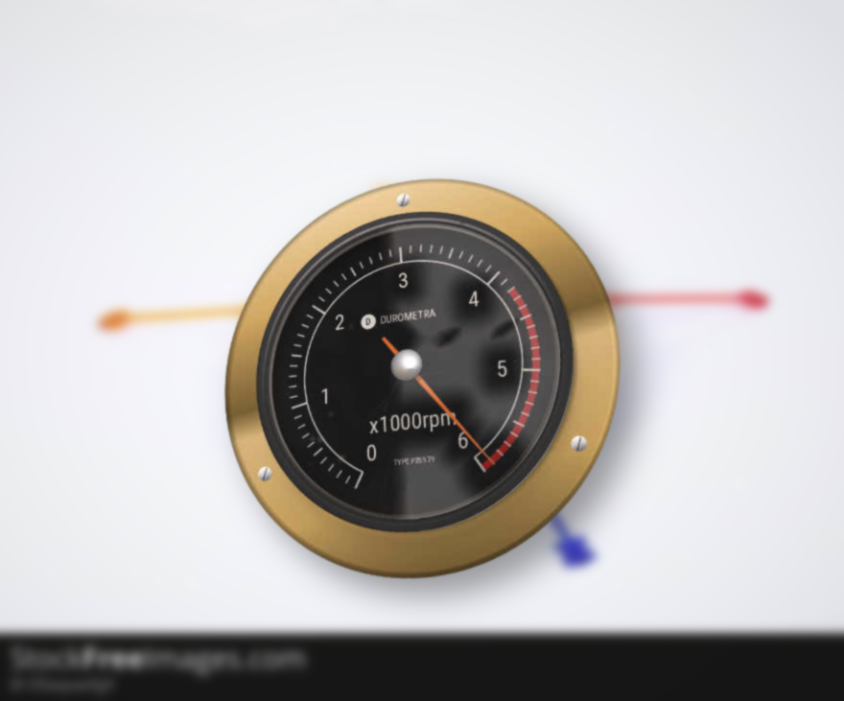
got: 5900 rpm
